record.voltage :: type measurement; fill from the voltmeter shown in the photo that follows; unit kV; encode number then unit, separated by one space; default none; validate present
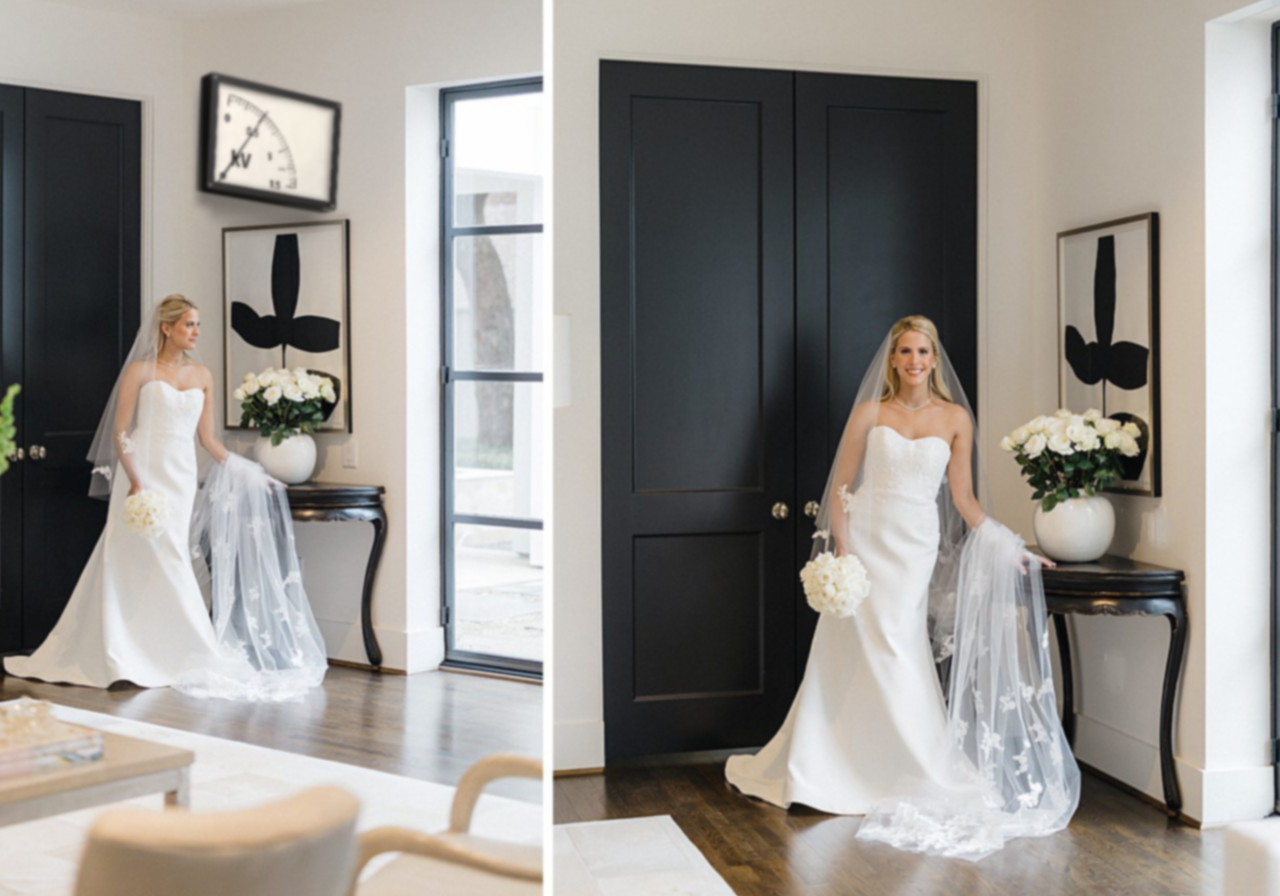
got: 0.5 kV
